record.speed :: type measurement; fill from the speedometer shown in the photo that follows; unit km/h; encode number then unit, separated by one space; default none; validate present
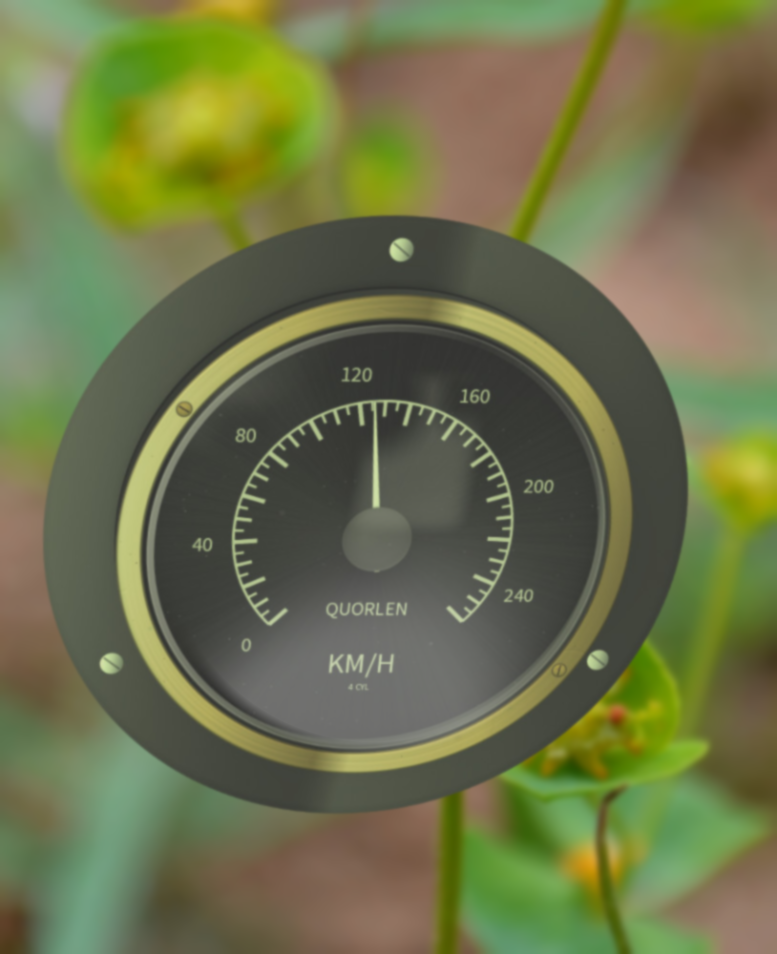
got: 125 km/h
